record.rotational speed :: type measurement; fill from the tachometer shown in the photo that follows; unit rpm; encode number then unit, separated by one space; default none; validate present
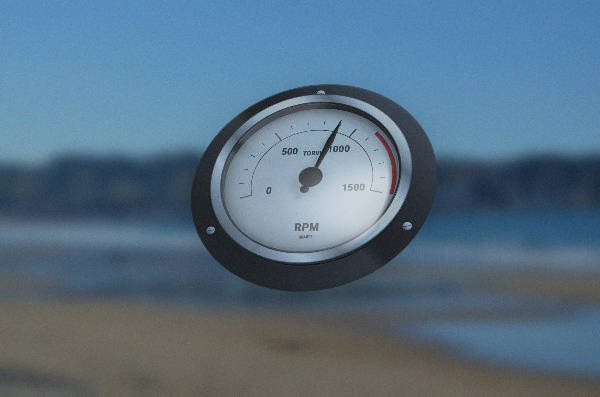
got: 900 rpm
